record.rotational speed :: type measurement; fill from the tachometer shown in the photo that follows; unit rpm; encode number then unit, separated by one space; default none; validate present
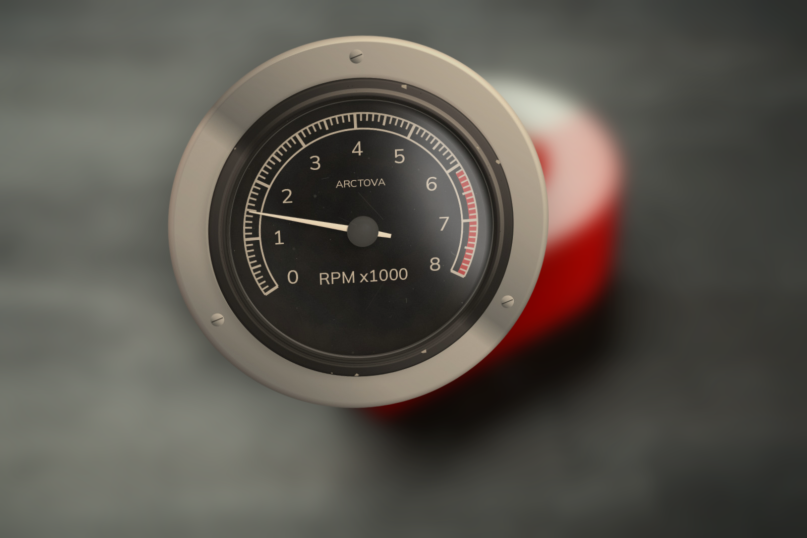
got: 1500 rpm
